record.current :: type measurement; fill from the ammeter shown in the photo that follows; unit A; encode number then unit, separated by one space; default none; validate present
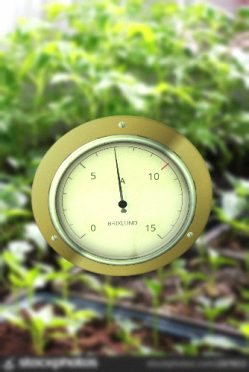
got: 7 A
